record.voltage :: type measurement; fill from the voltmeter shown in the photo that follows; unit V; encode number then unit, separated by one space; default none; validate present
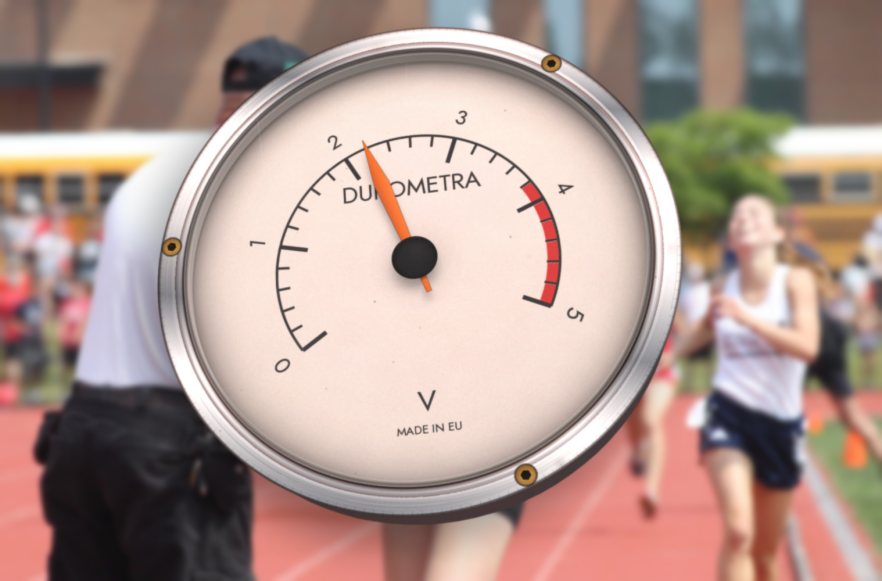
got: 2.2 V
